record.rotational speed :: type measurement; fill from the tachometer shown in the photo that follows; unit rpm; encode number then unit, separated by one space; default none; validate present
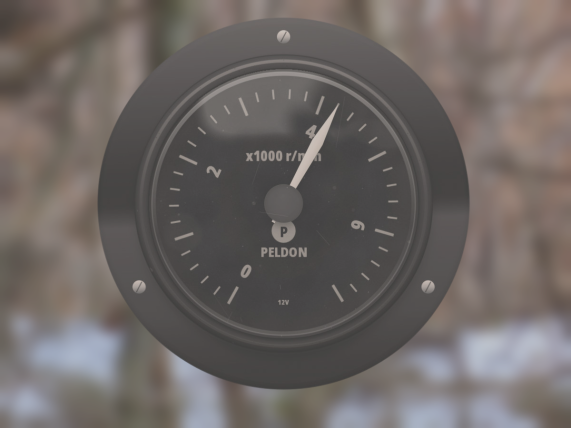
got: 4200 rpm
